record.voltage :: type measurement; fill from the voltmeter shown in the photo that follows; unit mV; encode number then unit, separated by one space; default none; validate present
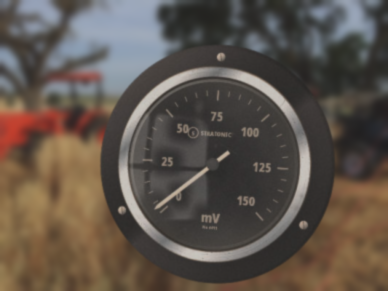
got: 2.5 mV
